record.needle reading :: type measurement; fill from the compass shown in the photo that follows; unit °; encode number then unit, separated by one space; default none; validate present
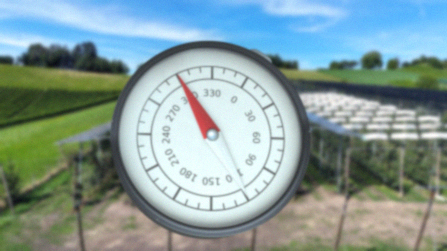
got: 300 °
